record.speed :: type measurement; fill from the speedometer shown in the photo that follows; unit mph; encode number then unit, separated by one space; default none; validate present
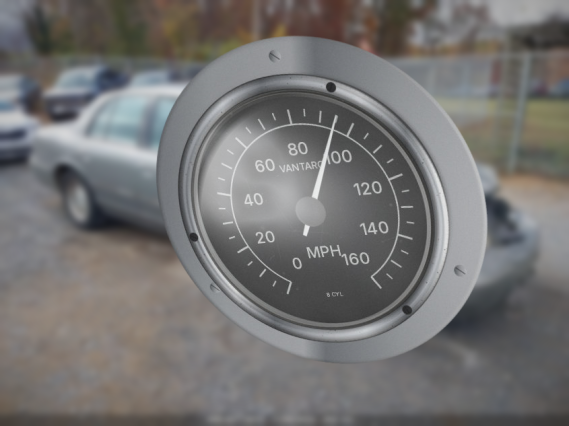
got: 95 mph
